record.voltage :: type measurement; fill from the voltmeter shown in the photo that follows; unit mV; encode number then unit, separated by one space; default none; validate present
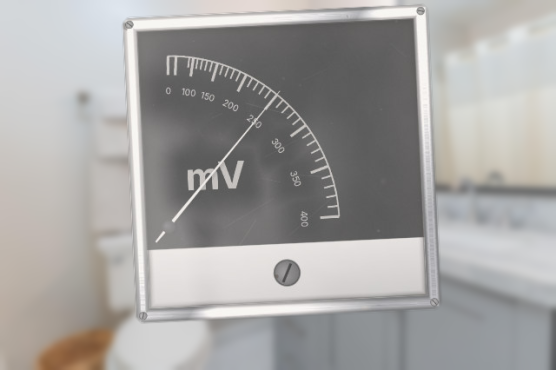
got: 250 mV
